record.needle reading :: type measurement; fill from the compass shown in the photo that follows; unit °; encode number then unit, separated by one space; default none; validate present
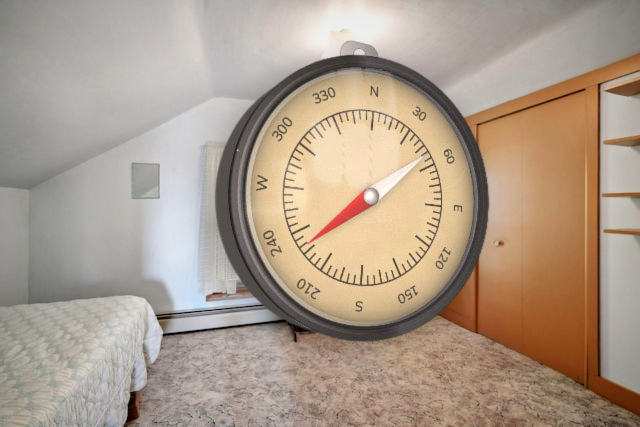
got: 230 °
